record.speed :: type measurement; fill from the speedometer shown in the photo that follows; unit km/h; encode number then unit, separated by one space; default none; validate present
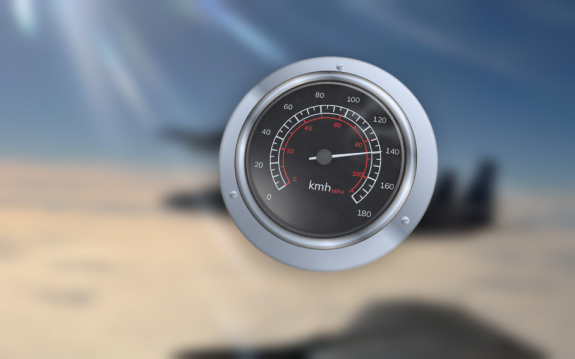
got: 140 km/h
